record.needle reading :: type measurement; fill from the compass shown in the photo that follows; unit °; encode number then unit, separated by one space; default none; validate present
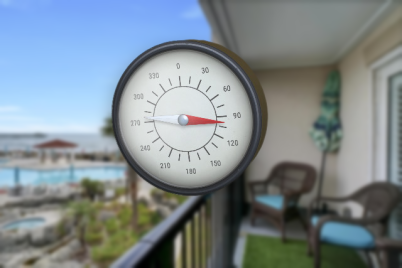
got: 97.5 °
